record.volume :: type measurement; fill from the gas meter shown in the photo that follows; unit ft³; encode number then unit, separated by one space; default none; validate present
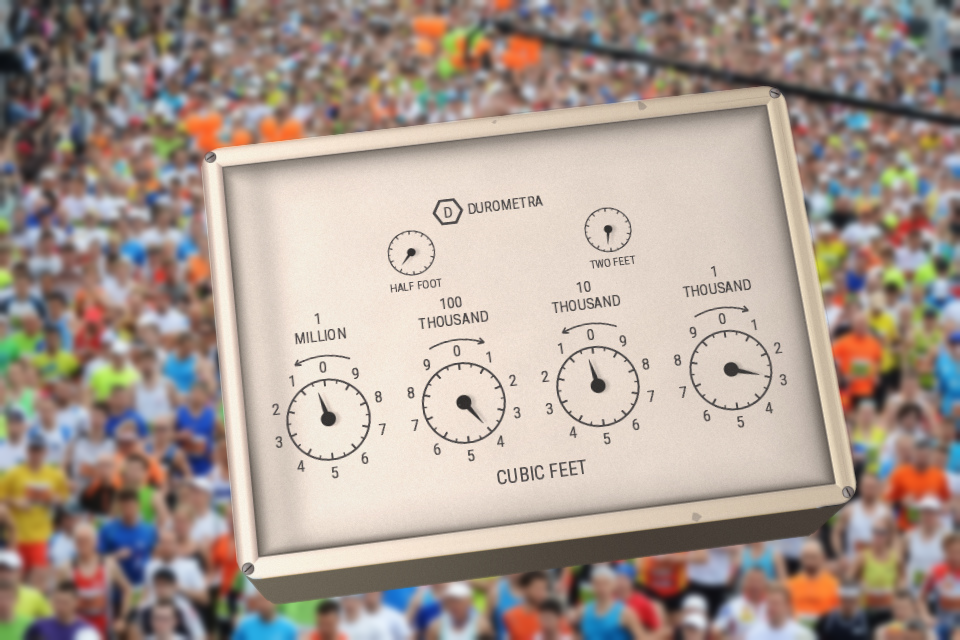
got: 40300 ft³
